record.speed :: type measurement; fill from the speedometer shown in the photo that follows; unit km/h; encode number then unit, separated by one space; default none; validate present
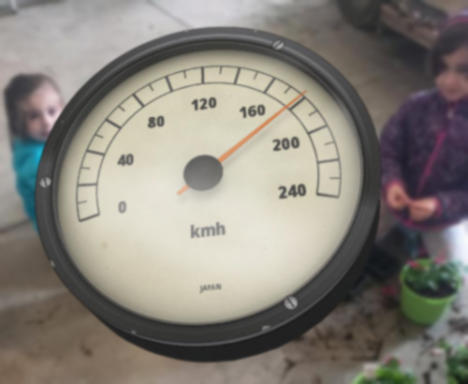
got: 180 km/h
